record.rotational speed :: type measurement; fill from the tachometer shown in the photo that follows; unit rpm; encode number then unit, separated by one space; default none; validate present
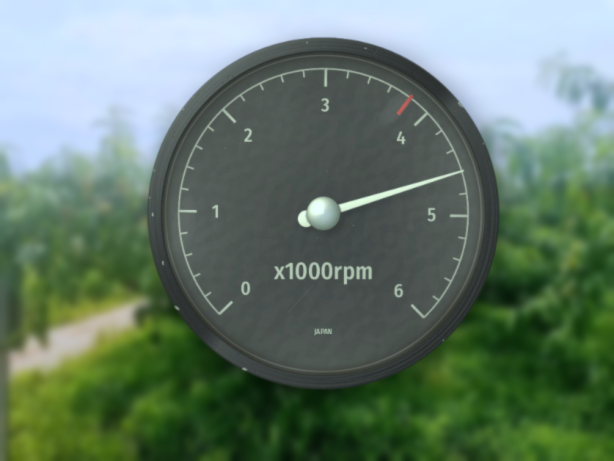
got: 4600 rpm
